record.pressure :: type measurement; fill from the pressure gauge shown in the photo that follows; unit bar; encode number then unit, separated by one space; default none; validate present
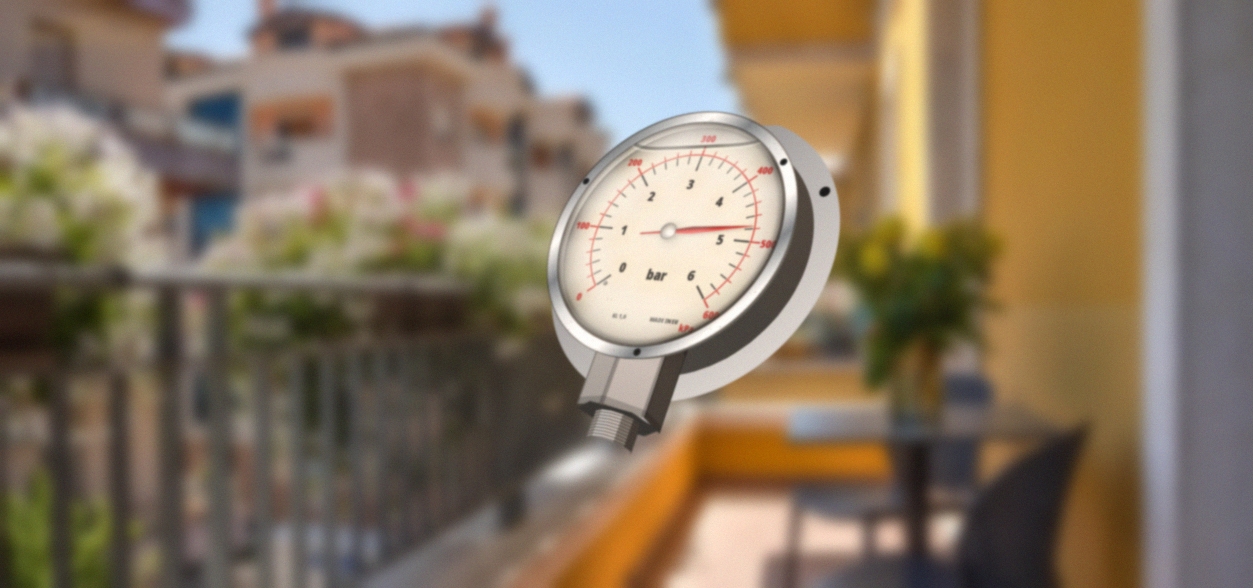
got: 4.8 bar
